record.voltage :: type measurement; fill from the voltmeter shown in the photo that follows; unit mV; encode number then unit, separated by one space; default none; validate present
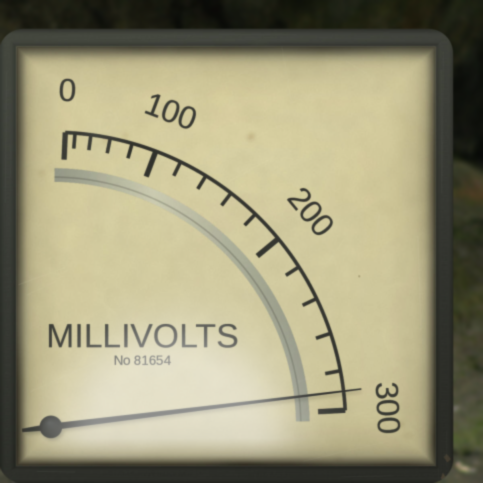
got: 290 mV
